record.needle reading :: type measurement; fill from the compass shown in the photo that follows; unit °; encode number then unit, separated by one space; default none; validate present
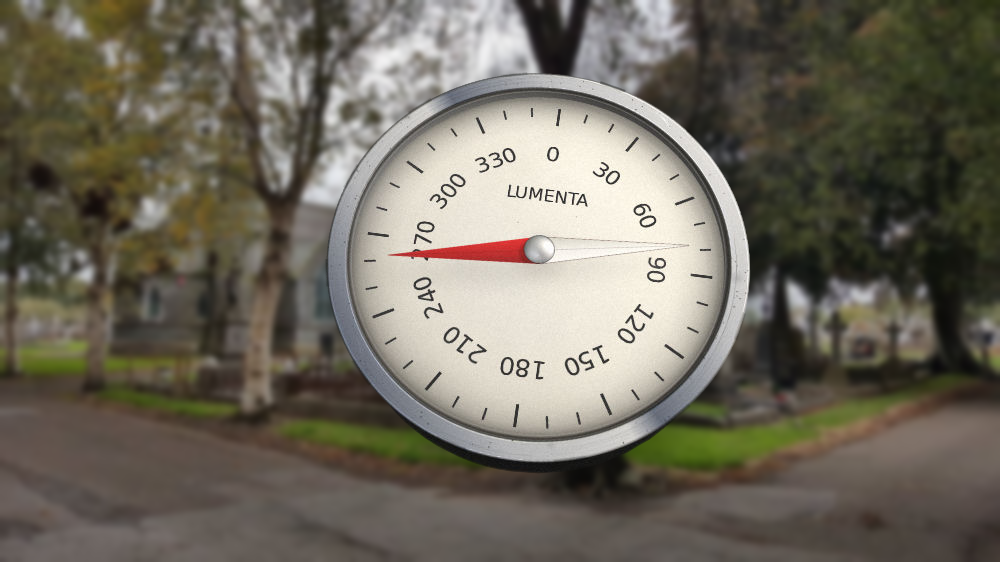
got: 260 °
